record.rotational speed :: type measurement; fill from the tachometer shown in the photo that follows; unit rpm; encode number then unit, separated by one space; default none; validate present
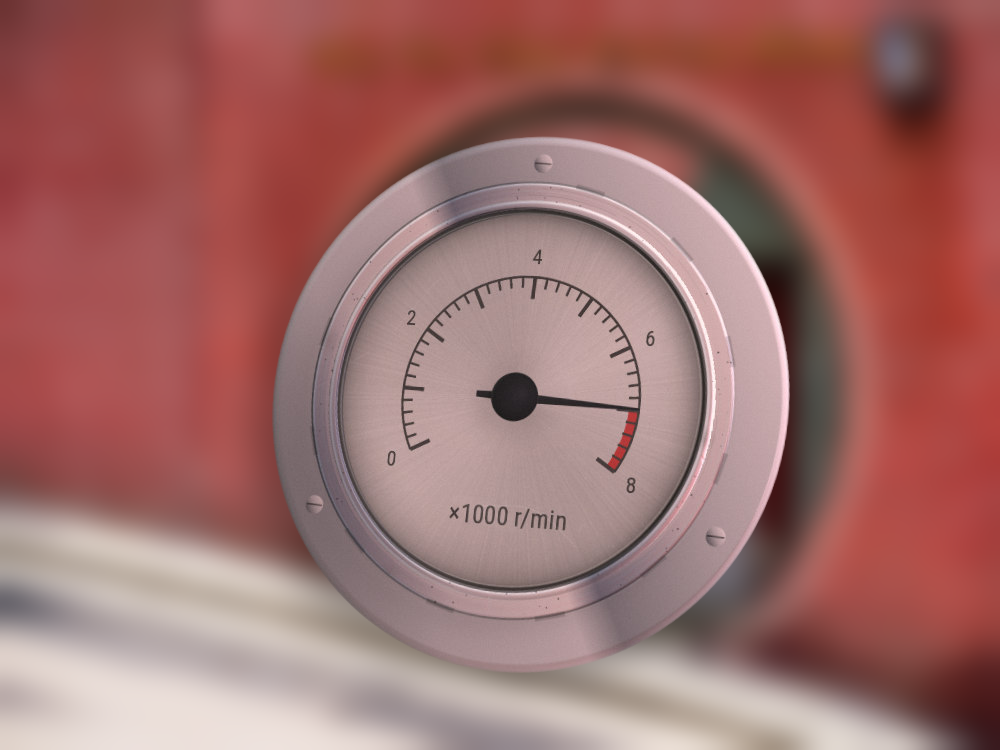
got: 7000 rpm
